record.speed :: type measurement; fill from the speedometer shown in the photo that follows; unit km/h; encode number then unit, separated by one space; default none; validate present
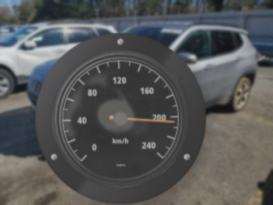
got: 205 km/h
